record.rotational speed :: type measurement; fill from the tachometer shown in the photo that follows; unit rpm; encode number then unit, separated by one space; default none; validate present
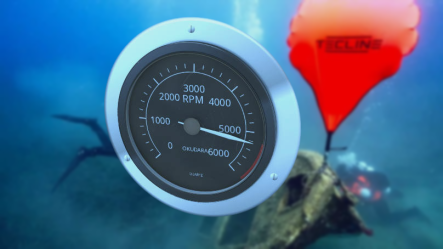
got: 5200 rpm
